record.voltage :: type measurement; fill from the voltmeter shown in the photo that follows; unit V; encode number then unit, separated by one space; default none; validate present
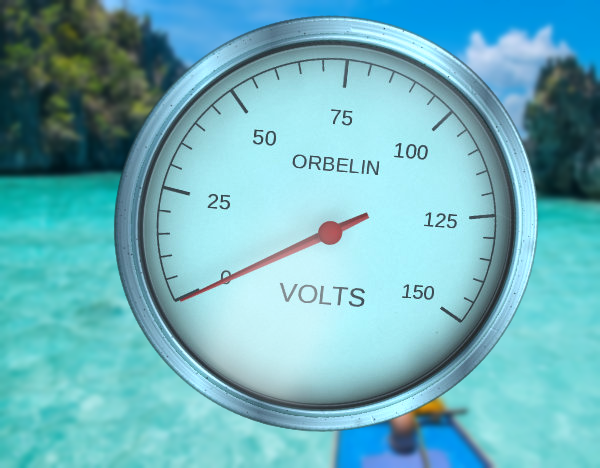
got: 0 V
